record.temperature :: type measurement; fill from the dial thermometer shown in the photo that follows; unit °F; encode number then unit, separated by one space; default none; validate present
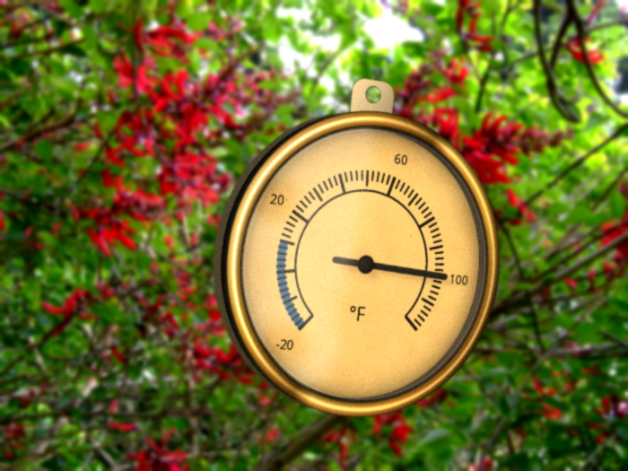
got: 100 °F
